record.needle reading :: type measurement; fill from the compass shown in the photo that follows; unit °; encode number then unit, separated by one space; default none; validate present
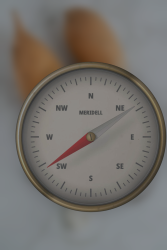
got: 235 °
